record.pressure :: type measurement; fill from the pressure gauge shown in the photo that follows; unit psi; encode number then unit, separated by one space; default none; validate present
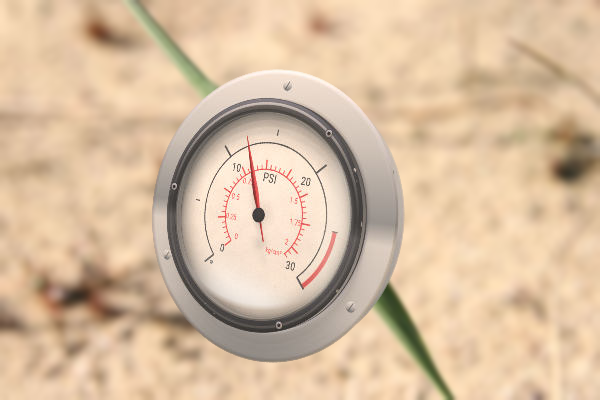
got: 12.5 psi
